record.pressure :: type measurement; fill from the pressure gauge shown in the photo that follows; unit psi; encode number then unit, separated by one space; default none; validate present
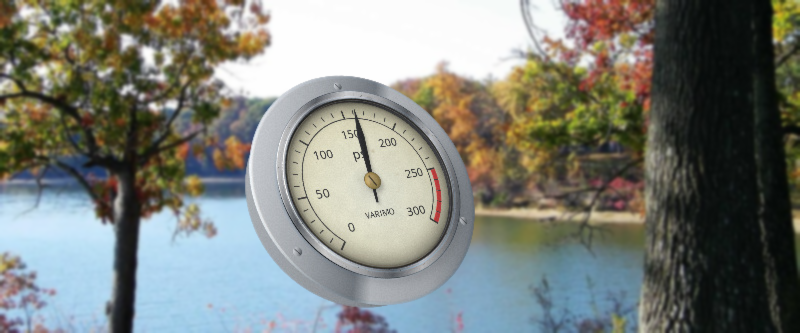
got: 160 psi
